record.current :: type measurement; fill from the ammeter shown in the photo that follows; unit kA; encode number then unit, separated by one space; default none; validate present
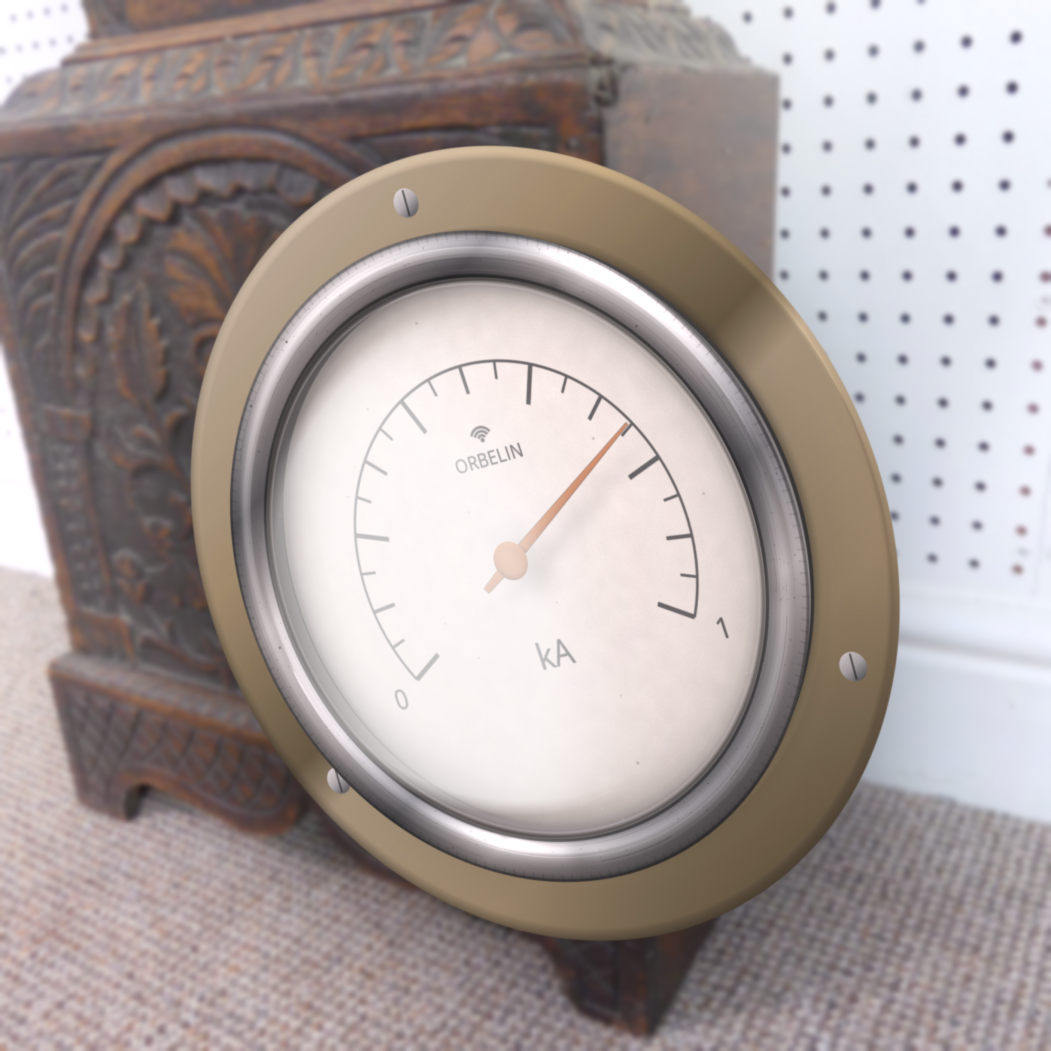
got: 0.75 kA
